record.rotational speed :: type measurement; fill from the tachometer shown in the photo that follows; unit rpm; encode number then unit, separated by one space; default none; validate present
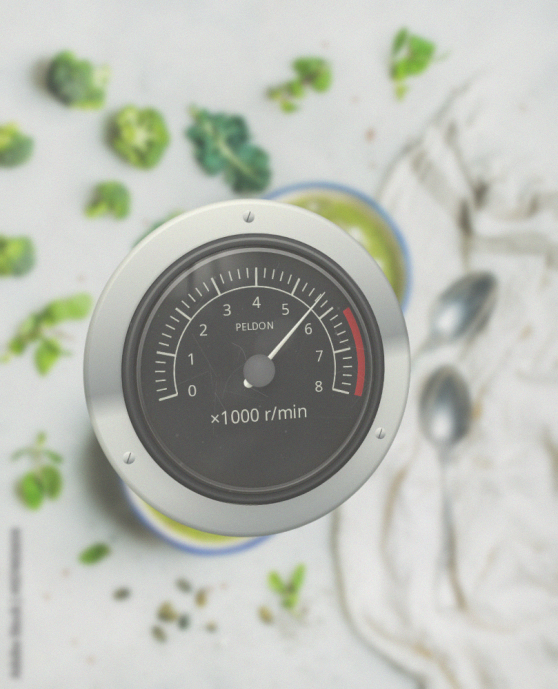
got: 5600 rpm
